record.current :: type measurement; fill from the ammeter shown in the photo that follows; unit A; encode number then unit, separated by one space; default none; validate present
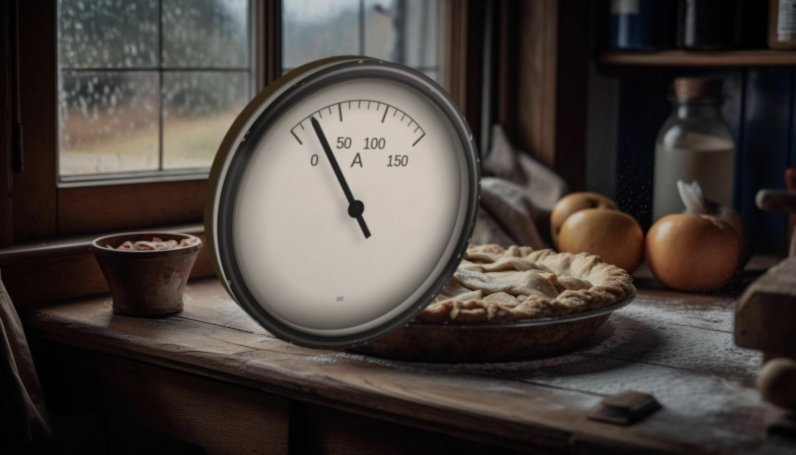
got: 20 A
